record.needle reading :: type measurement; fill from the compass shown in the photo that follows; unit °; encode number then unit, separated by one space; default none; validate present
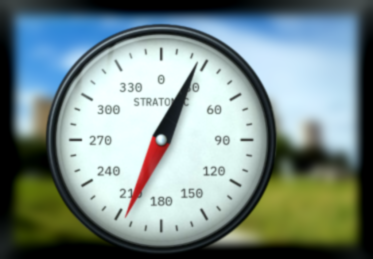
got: 205 °
